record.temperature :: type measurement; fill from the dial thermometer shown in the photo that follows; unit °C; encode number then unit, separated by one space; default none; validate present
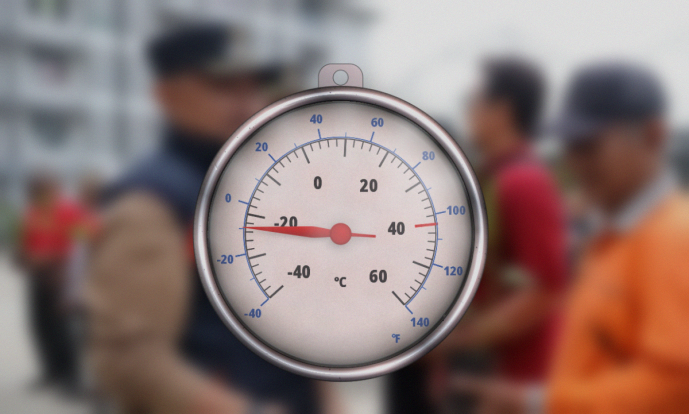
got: -23 °C
